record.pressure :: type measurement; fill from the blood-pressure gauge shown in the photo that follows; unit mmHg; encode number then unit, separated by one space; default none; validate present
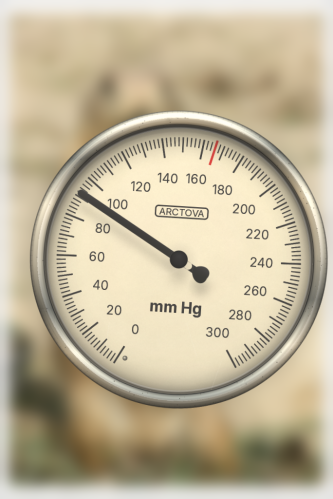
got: 92 mmHg
